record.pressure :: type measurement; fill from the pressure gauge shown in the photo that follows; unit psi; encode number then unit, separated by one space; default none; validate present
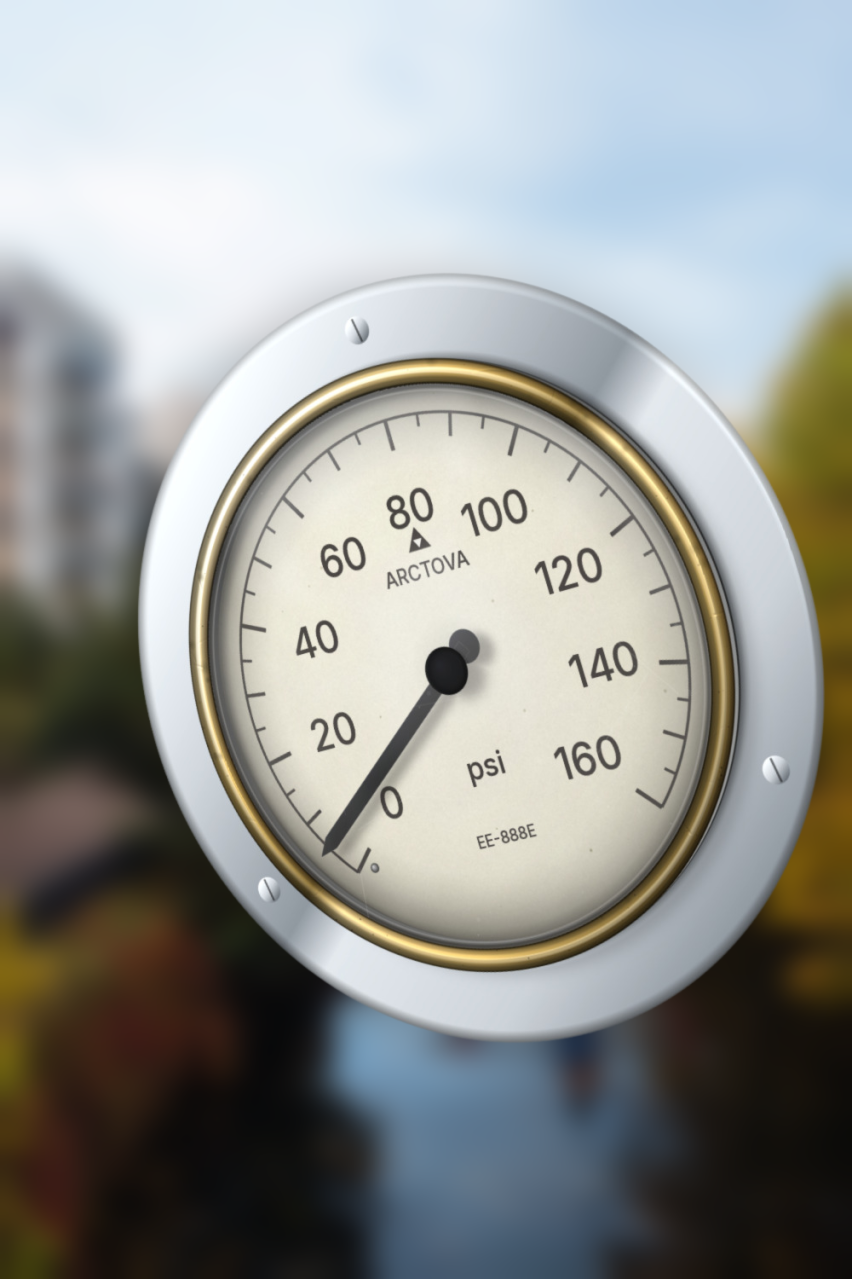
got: 5 psi
